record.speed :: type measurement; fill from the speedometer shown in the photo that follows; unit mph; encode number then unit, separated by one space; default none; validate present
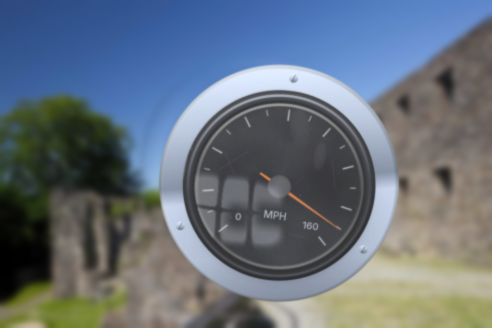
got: 150 mph
